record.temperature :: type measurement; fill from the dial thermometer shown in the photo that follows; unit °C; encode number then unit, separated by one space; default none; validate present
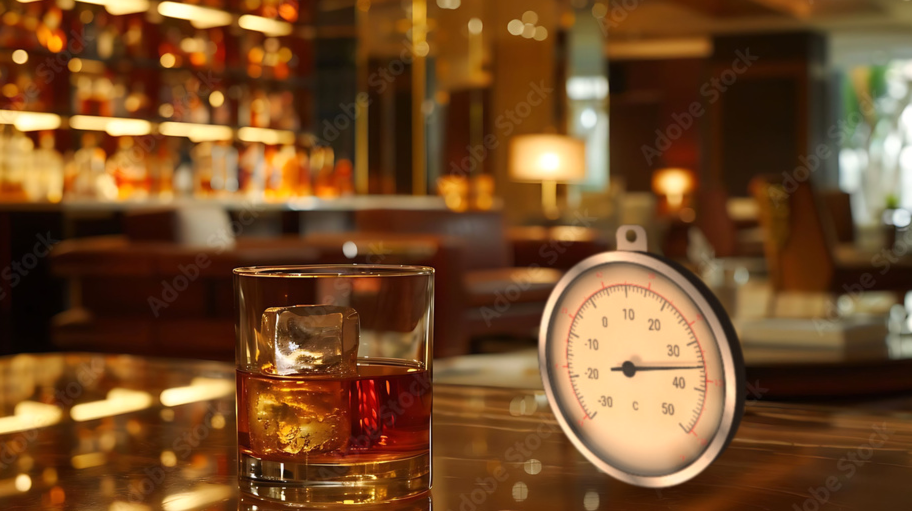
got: 35 °C
